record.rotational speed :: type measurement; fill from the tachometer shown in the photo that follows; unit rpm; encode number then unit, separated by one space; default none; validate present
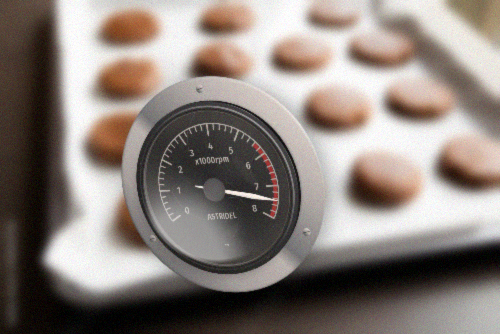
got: 7400 rpm
